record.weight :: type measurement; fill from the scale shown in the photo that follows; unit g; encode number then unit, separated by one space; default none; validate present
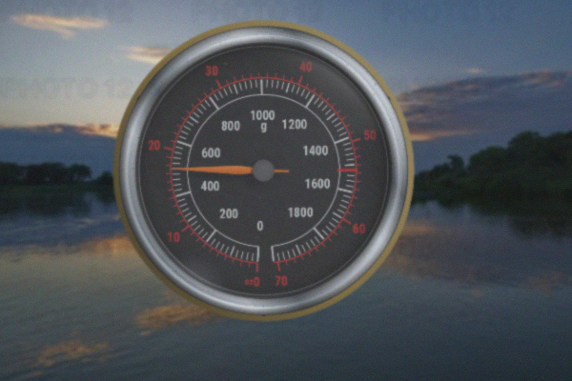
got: 500 g
